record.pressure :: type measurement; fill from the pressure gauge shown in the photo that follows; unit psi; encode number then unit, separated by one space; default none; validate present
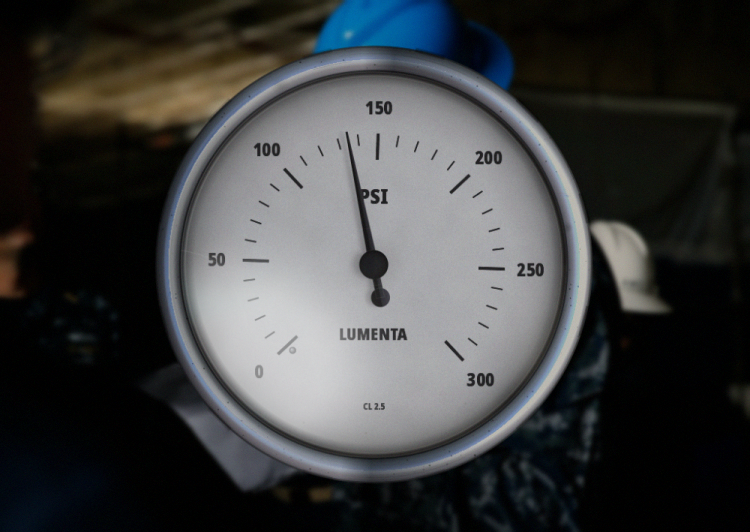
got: 135 psi
